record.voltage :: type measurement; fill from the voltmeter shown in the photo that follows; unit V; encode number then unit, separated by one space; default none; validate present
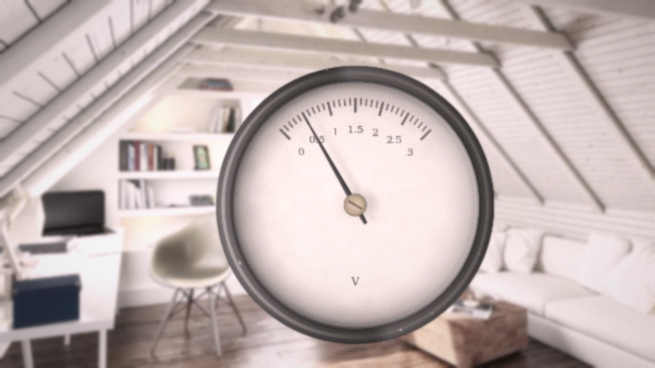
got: 0.5 V
